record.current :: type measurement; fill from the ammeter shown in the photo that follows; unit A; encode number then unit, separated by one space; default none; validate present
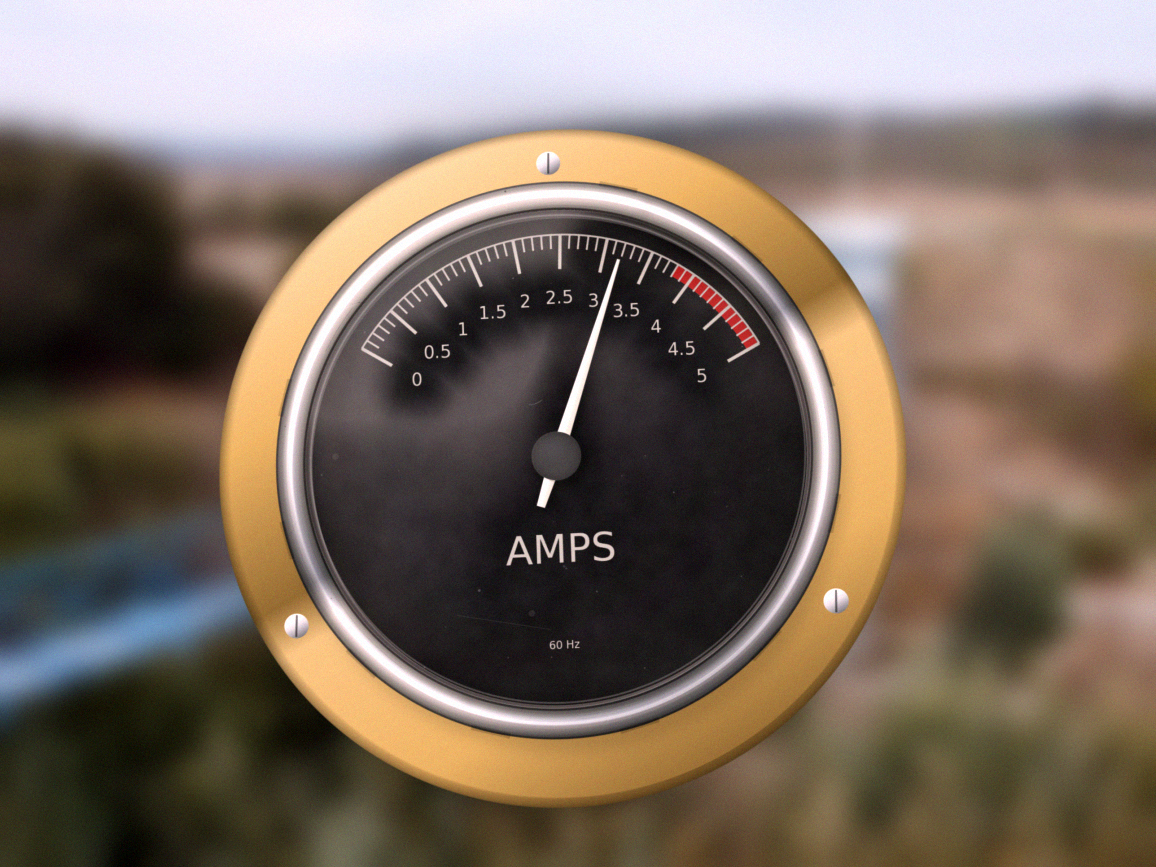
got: 3.2 A
